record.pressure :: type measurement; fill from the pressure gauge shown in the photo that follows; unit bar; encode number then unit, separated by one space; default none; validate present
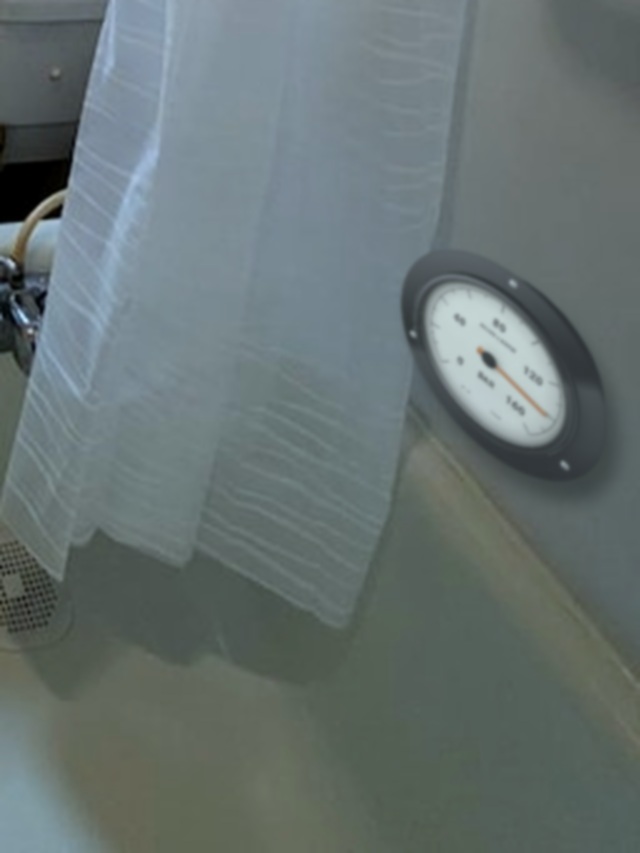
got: 140 bar
